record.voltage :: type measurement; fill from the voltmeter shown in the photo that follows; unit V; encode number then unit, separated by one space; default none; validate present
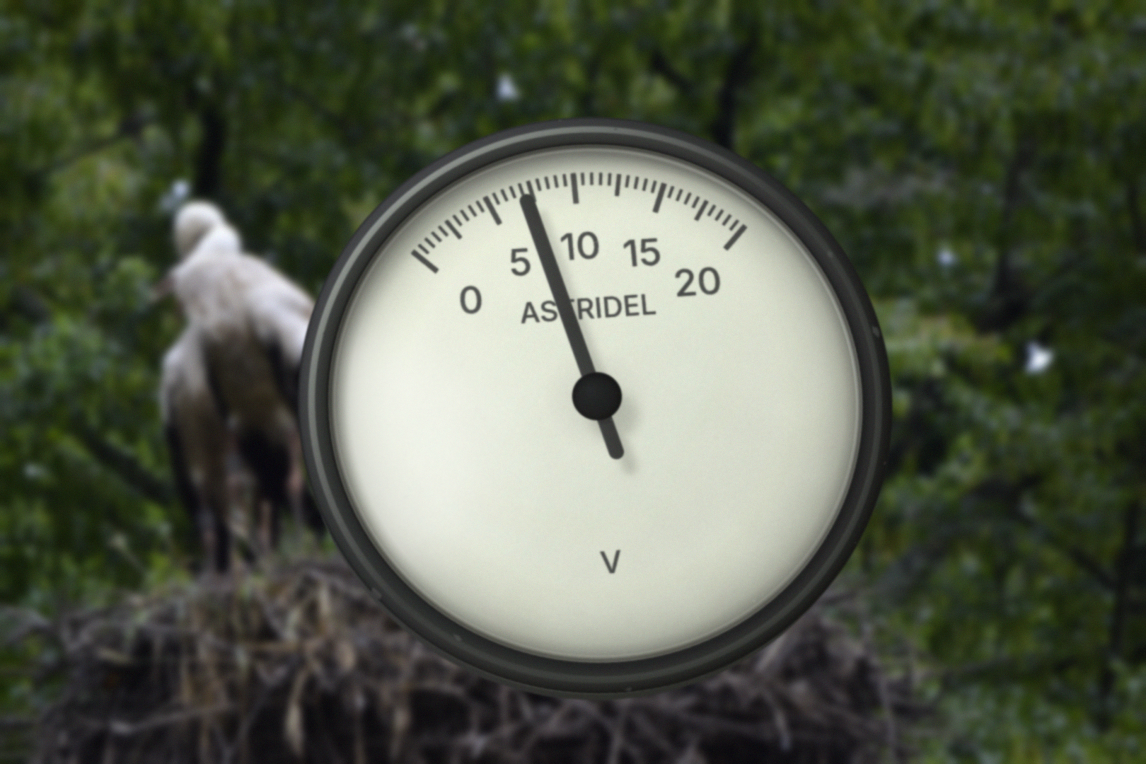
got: 7 V
